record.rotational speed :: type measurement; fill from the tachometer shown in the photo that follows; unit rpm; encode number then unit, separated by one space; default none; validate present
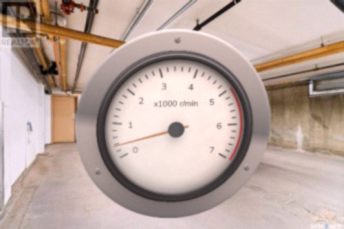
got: 400 rpm
